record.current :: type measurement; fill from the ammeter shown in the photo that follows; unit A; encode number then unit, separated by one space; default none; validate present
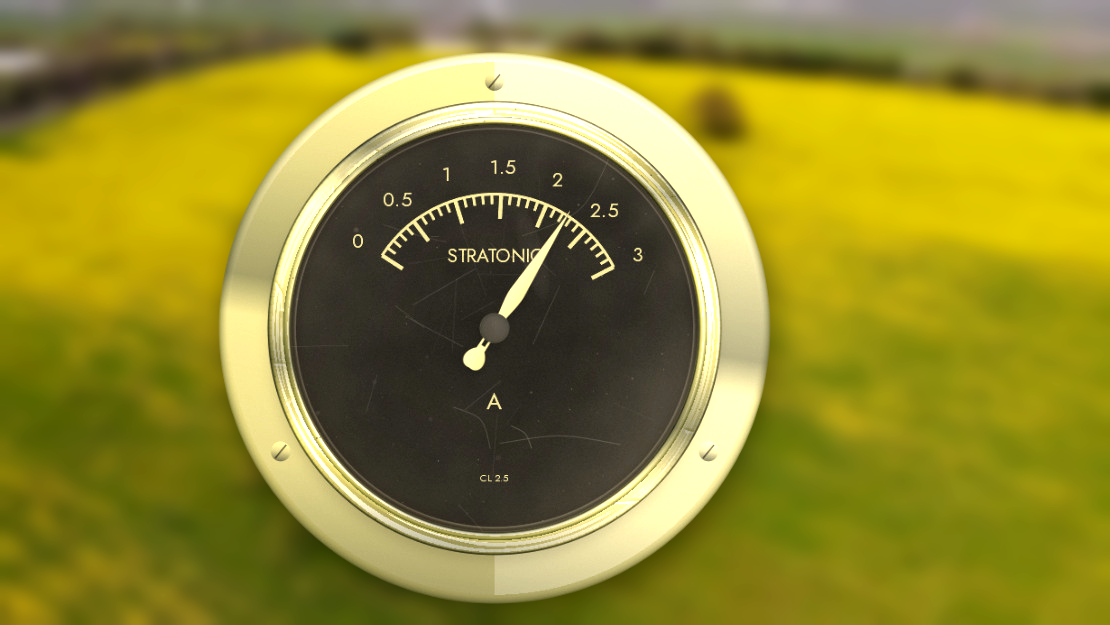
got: 2.25 A
